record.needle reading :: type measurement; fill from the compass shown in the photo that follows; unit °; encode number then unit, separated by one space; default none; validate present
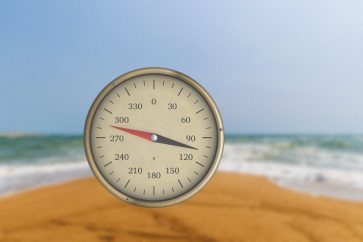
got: 285 °
